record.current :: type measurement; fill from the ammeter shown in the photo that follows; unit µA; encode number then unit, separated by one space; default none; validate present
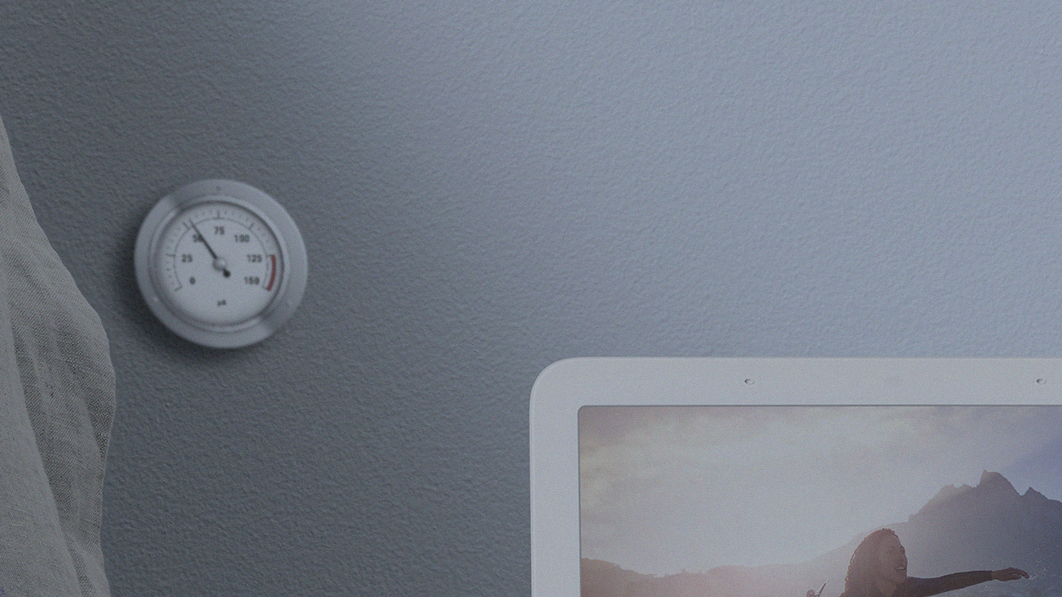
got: 55 µA
